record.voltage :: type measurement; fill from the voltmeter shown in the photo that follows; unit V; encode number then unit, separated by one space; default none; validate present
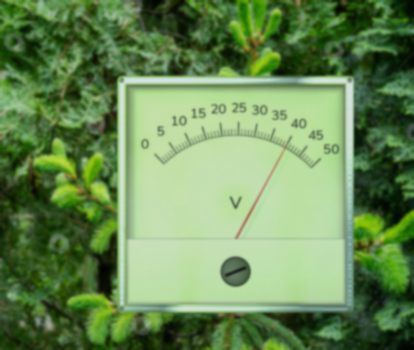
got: 40 V
